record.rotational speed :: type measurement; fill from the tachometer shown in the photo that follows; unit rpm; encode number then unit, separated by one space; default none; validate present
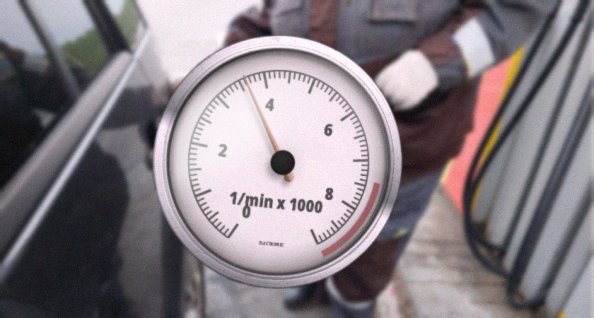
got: 3600 rpm
